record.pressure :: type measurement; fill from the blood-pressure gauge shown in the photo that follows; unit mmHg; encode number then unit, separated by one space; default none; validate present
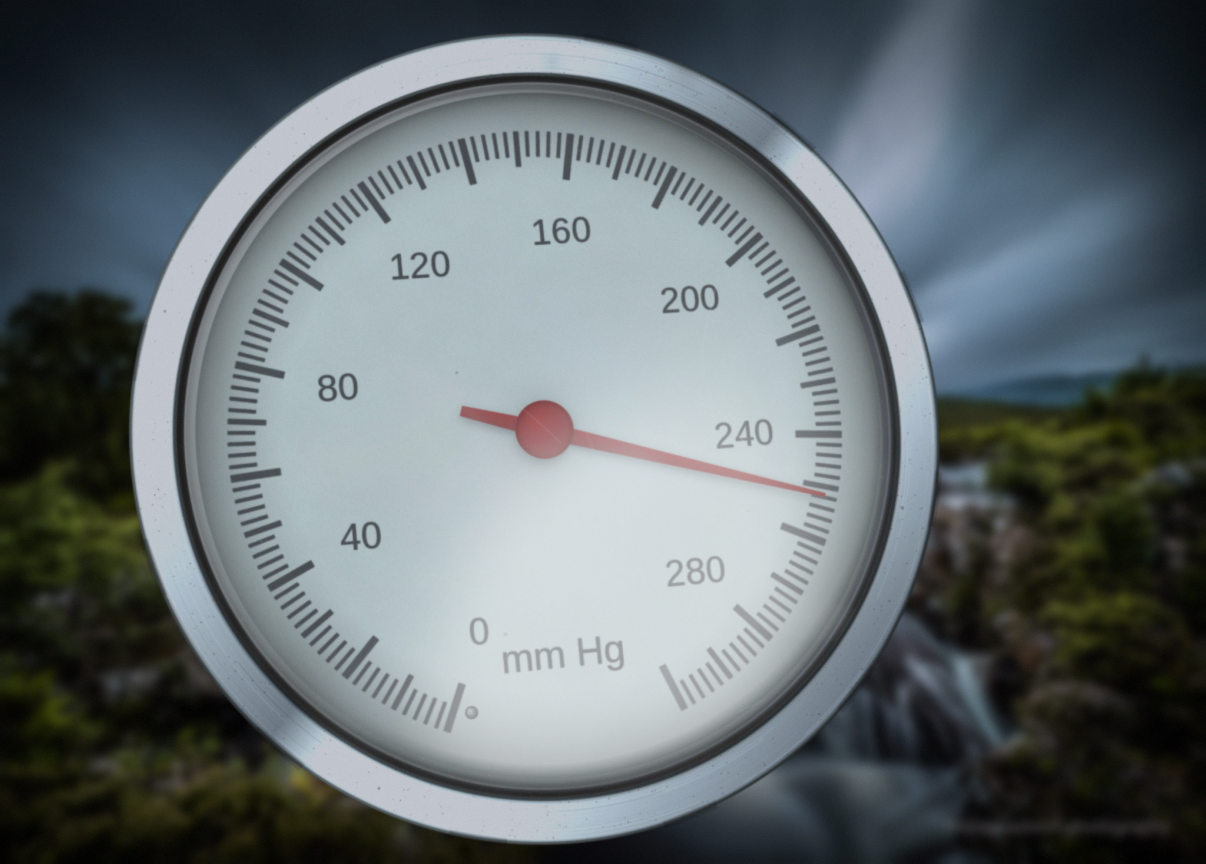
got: 252 mmHg
